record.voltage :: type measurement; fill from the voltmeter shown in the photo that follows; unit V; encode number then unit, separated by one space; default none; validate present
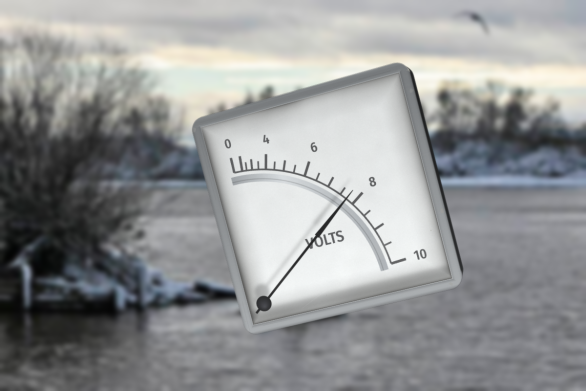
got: 7.75 V
